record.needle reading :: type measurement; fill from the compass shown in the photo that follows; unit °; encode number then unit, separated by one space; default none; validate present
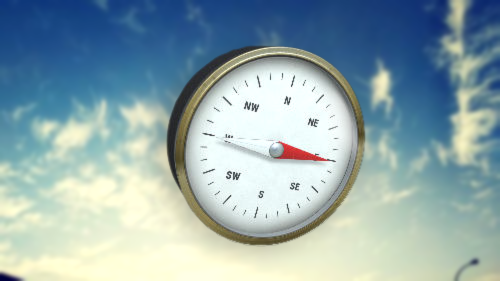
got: 90 °
